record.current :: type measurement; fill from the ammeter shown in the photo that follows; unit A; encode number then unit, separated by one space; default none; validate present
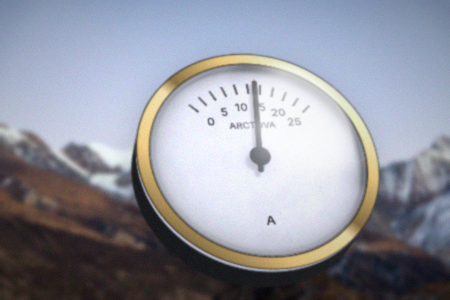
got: 13.75 A
